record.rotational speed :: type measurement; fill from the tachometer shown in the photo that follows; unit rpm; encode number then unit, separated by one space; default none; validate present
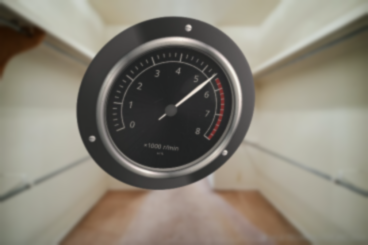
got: 5400 rpm
